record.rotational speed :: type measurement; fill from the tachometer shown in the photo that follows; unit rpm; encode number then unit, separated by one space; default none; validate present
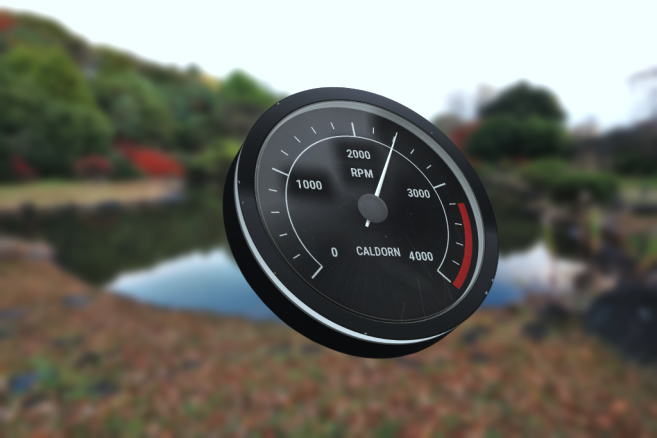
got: 2400 rpm
